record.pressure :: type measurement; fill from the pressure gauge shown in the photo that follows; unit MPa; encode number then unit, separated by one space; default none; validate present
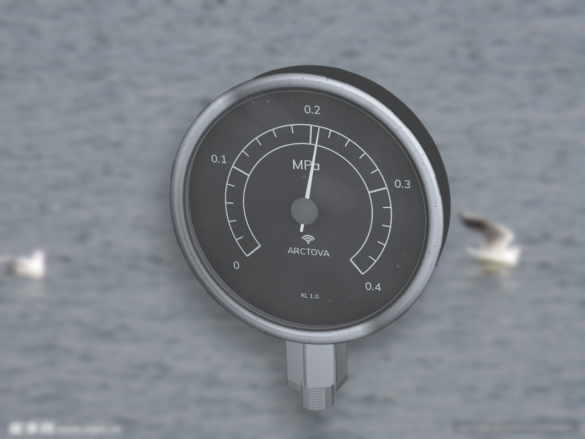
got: 0.21 MPa
